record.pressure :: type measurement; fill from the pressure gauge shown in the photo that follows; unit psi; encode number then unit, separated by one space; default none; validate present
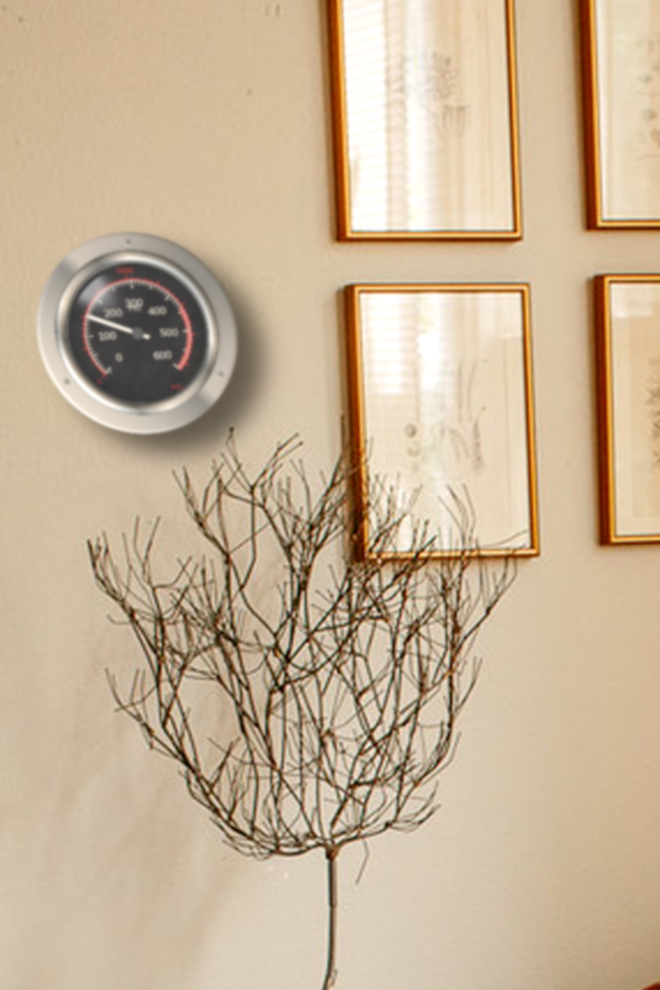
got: 150 psi
